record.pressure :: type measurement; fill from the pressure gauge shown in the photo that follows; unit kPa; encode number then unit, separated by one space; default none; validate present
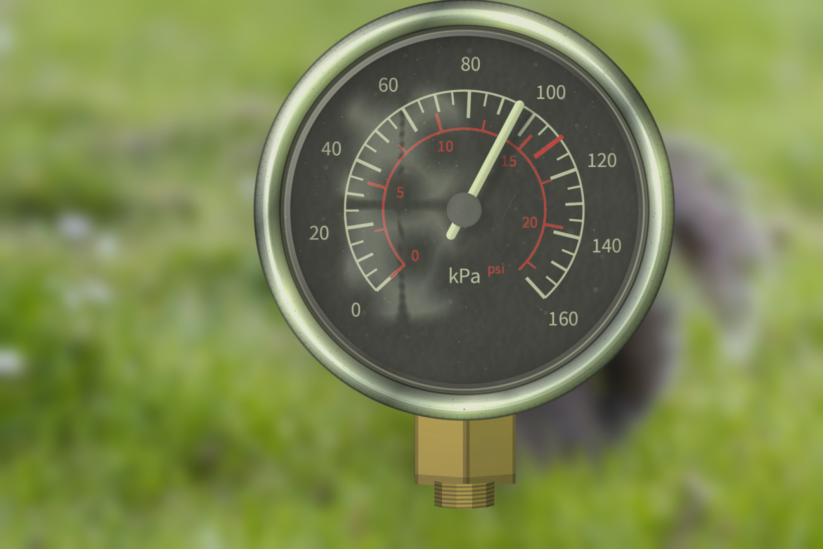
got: 95 kPa
